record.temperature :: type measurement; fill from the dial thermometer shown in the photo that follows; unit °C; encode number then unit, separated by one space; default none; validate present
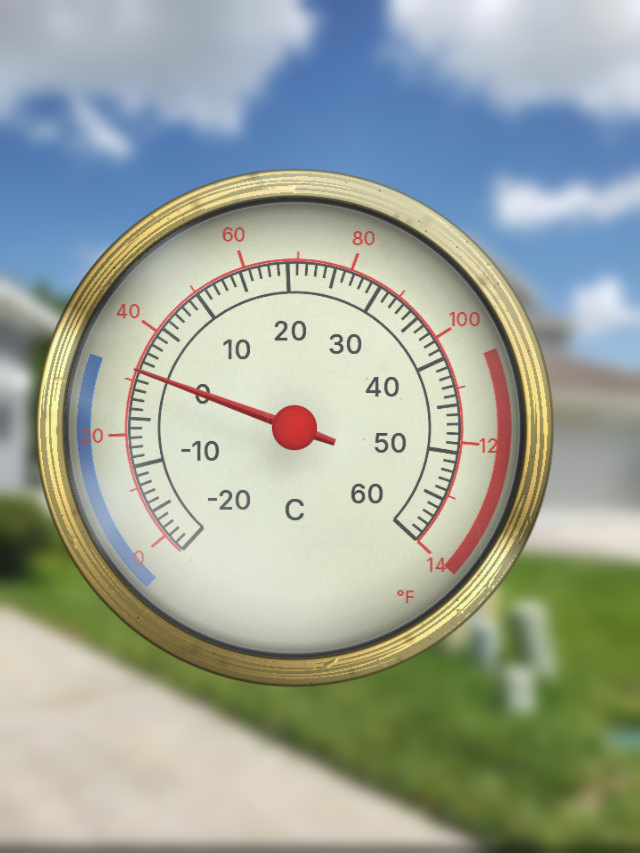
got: 0 °C
